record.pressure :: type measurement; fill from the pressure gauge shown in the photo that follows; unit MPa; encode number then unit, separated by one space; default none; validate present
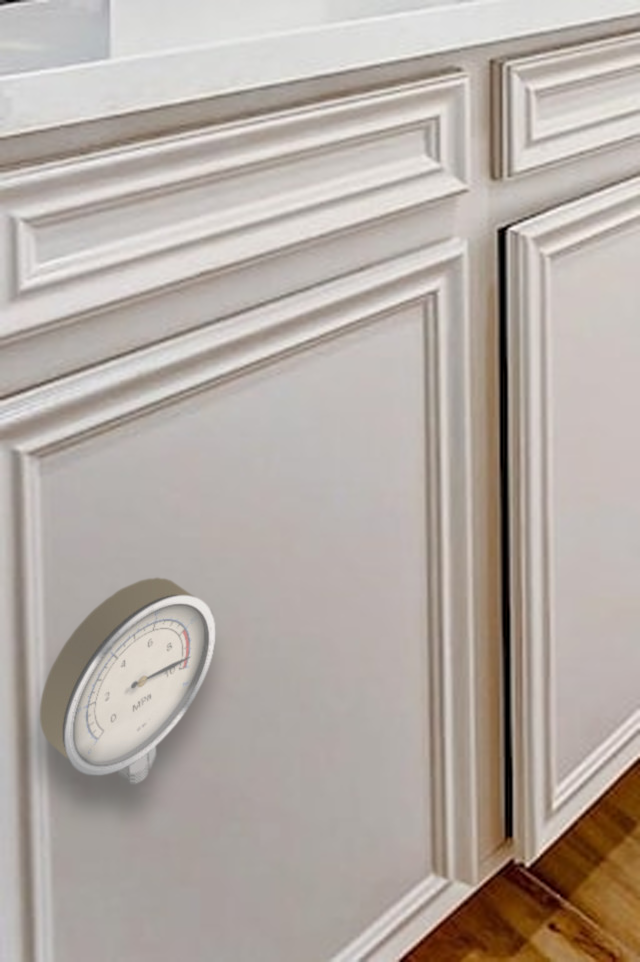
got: 9.5 MPa
